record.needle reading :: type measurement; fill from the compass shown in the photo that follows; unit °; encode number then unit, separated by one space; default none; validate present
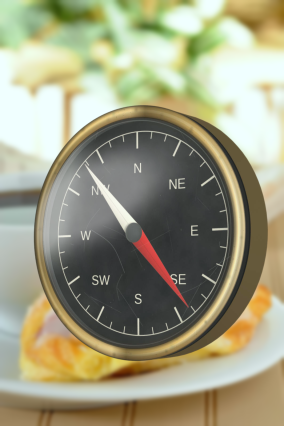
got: 140 °
